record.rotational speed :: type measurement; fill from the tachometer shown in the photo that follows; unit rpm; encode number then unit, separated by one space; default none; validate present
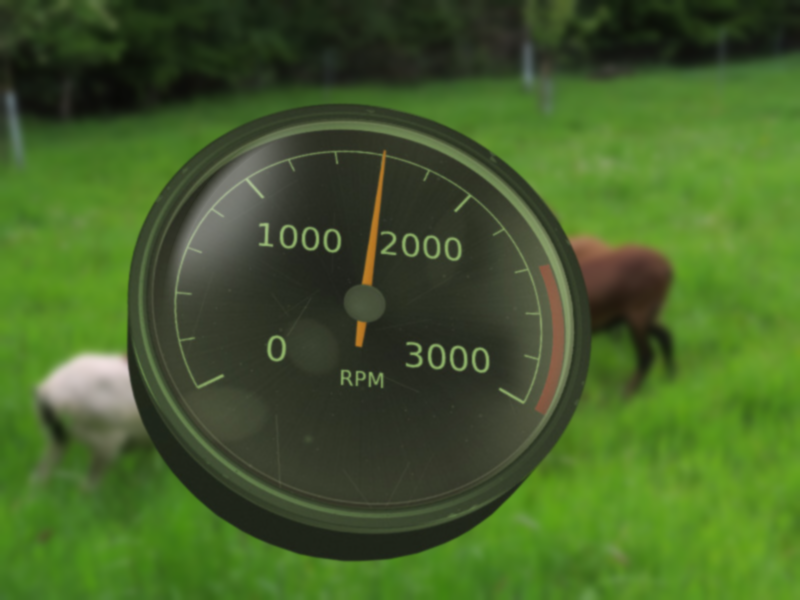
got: 1600 rpm
